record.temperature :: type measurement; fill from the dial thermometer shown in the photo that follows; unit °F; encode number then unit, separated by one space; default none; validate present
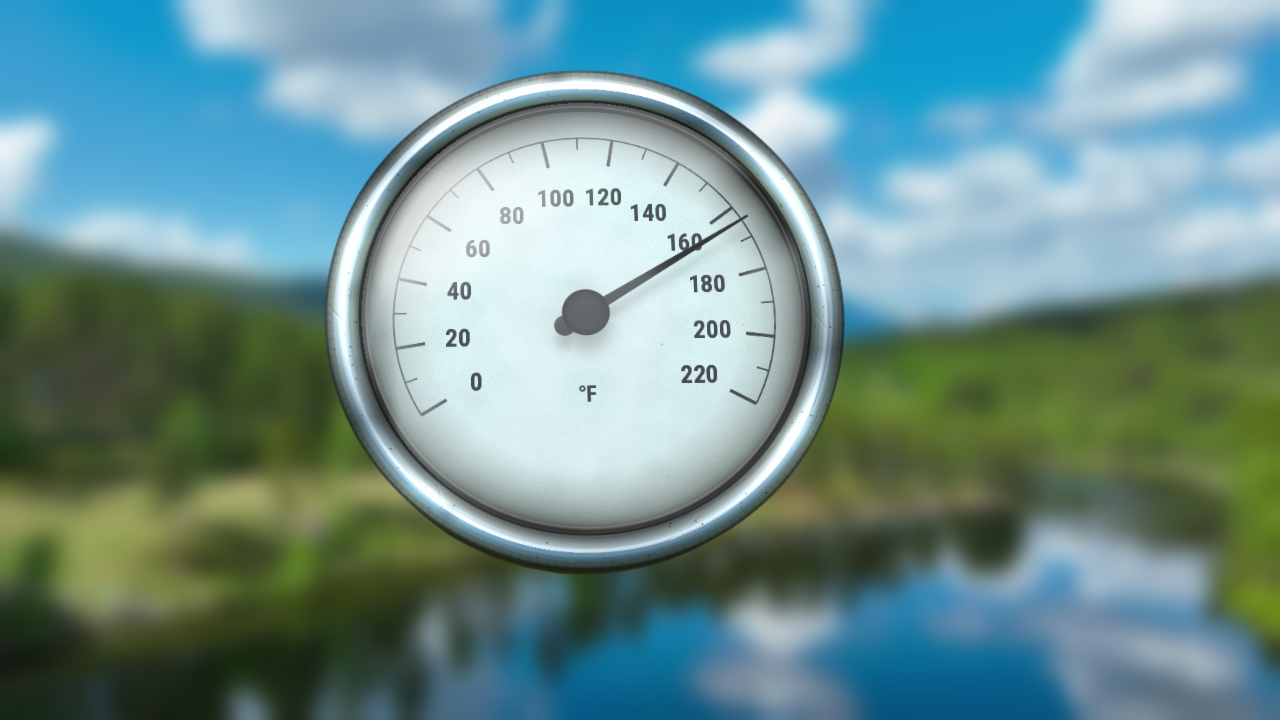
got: 165 °F
